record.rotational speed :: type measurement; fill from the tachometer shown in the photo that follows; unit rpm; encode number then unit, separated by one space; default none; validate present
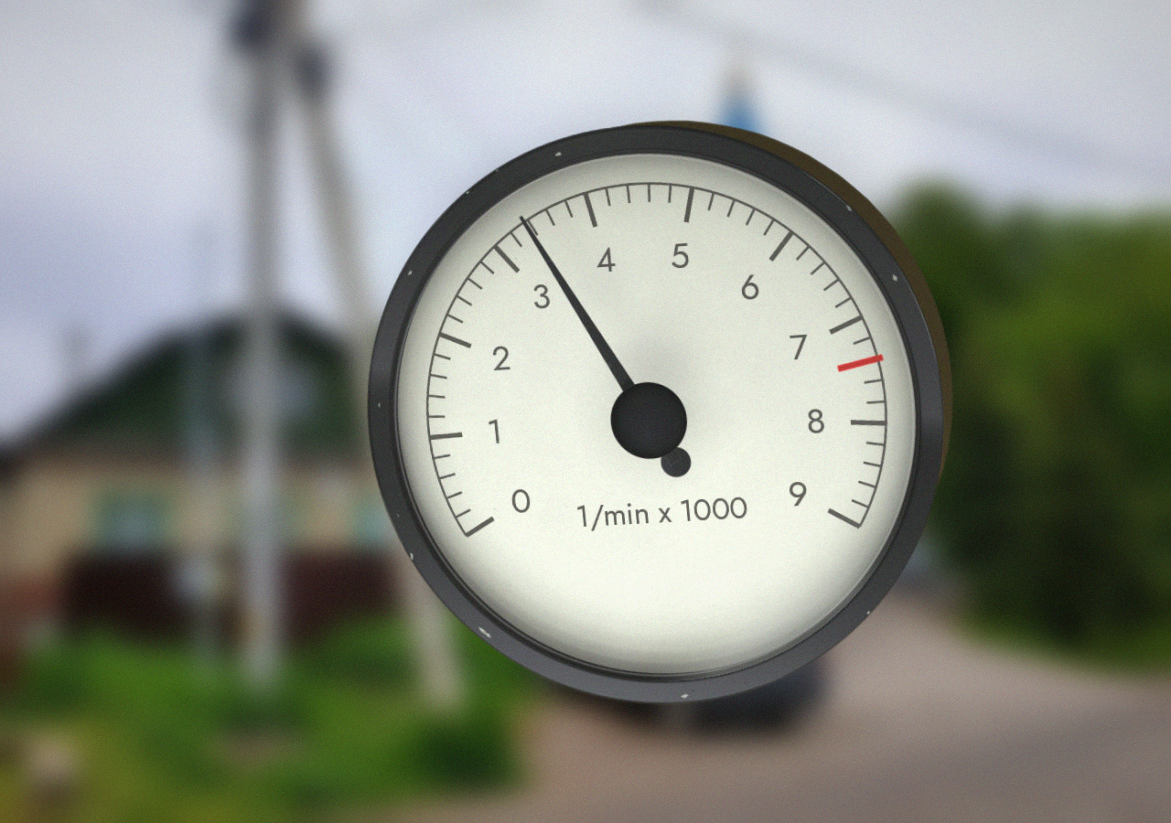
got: 3400 rpm
